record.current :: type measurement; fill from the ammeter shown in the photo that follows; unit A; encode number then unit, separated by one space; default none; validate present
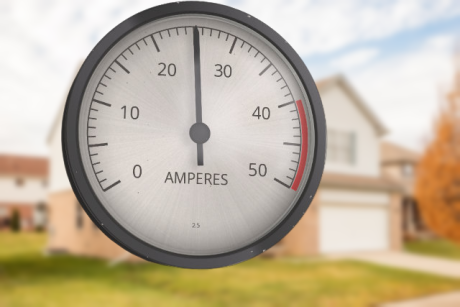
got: 25 A
